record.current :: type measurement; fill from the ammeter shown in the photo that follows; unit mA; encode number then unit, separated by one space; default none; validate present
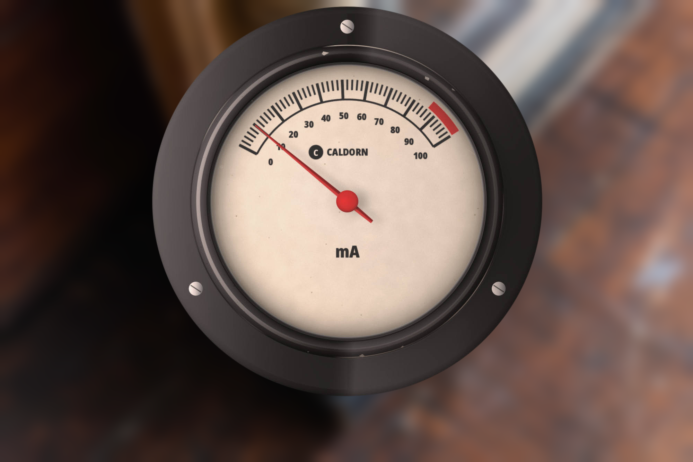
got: 10 mA
